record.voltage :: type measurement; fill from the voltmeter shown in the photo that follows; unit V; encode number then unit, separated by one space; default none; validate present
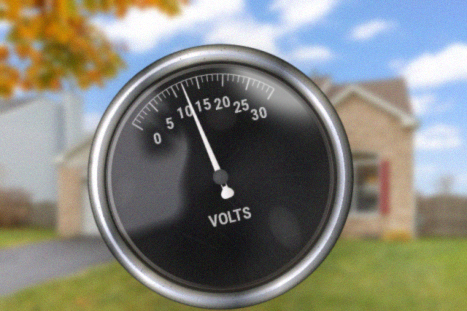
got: 12 V
